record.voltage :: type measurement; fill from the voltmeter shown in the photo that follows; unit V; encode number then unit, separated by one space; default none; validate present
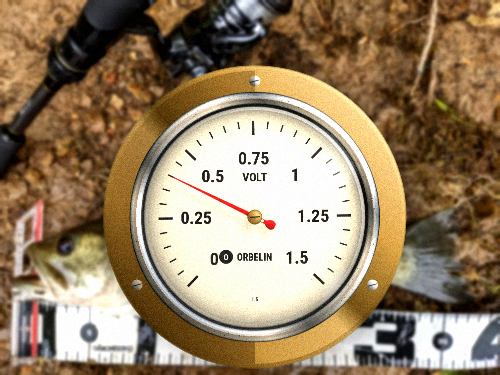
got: 0.4 V
